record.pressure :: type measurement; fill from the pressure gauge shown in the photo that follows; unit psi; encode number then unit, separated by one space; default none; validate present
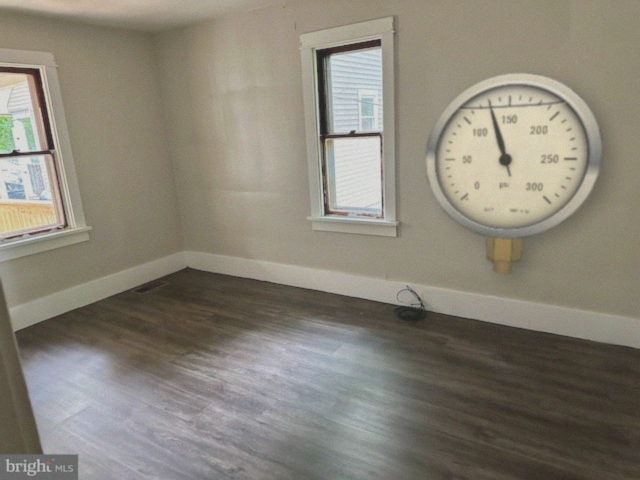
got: 130 psi
